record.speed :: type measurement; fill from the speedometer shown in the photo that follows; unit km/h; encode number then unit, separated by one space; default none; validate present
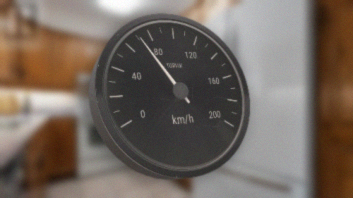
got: 70 km/h
